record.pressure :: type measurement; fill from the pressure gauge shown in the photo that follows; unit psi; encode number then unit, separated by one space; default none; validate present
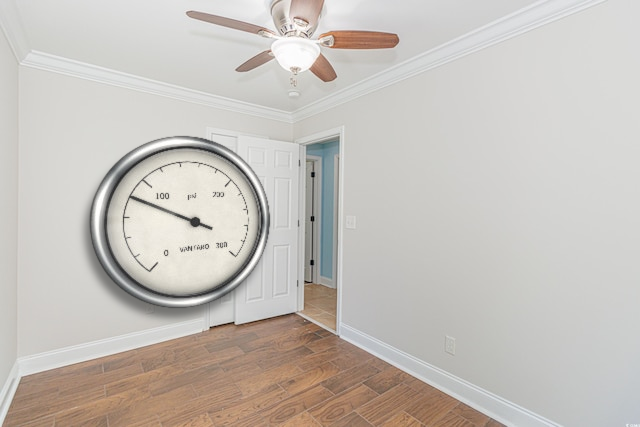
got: 80 psi
